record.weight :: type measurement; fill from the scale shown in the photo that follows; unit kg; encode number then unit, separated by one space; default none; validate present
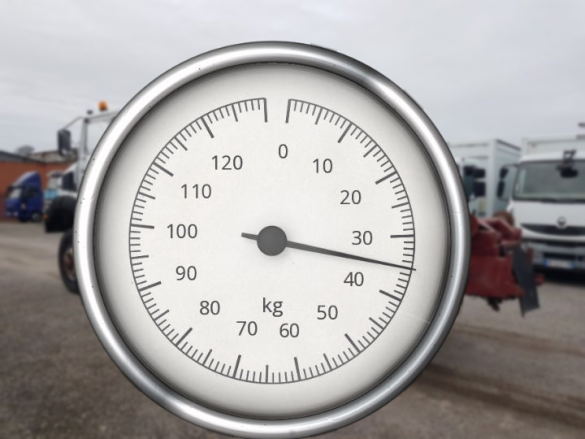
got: 35 kg
